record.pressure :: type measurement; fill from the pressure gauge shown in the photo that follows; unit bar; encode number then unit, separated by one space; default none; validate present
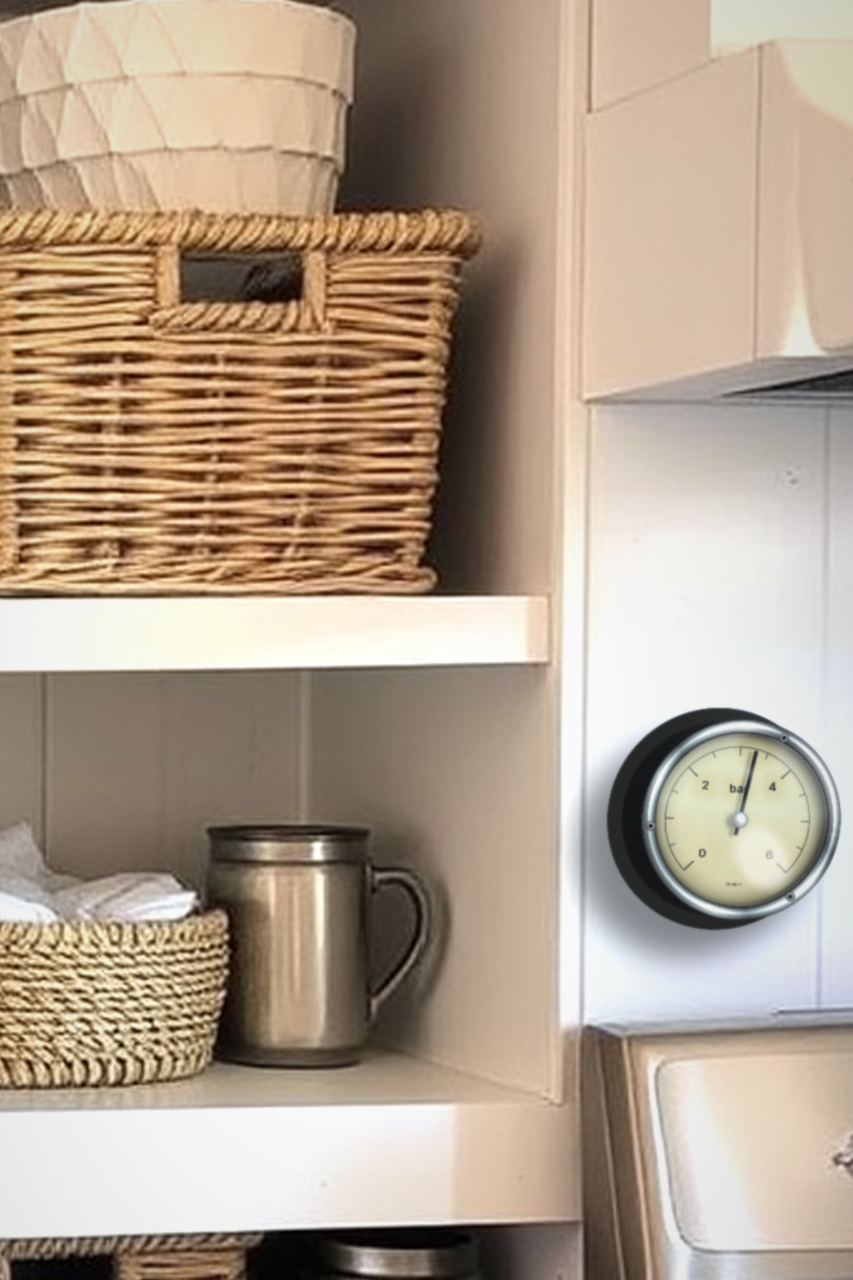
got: 3.25 bar
